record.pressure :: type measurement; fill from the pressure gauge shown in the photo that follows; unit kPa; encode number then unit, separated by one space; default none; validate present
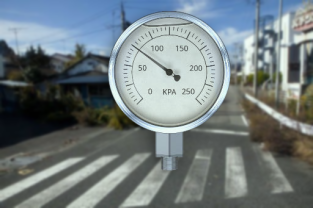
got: 75 kPa
